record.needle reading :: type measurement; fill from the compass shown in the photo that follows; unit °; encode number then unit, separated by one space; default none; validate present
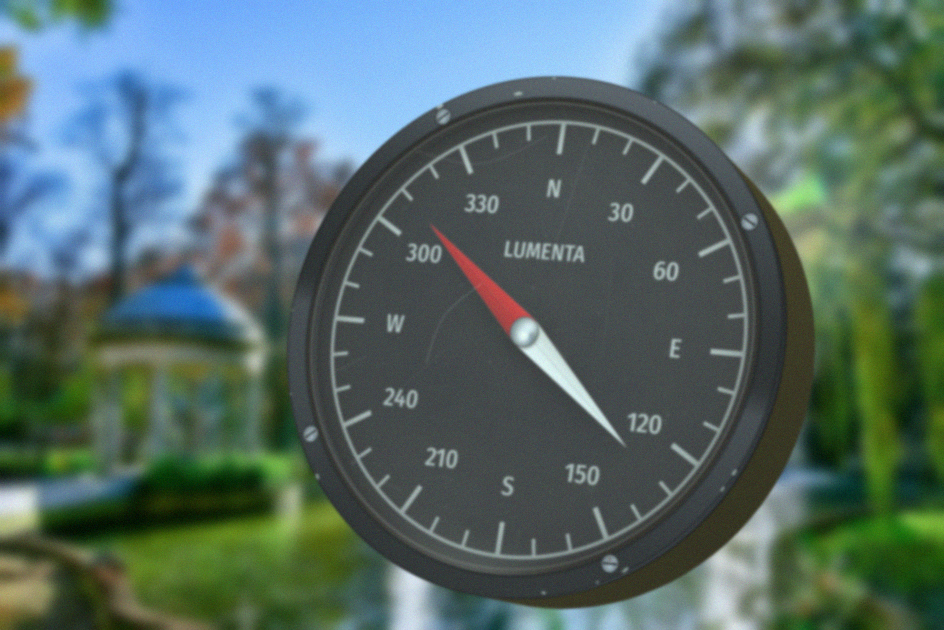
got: 310 °
